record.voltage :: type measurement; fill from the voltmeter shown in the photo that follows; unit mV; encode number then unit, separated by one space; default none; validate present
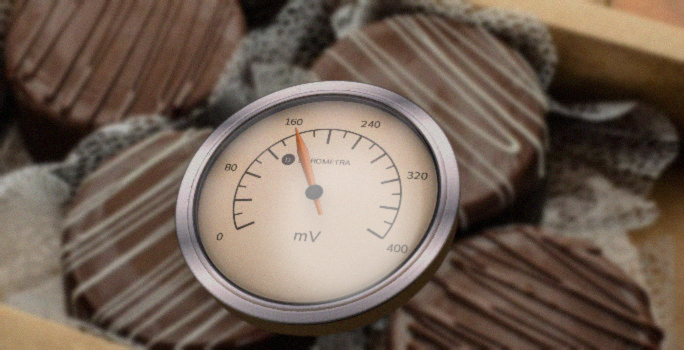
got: 160 mV
